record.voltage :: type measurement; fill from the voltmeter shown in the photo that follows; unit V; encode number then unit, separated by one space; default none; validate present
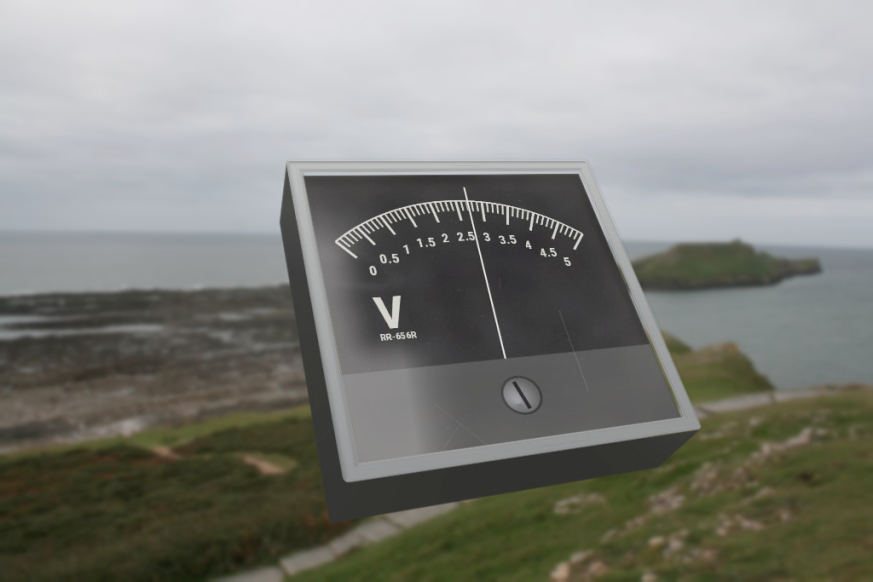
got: 2.7 V
